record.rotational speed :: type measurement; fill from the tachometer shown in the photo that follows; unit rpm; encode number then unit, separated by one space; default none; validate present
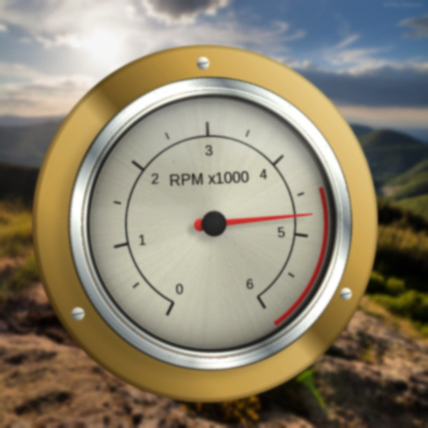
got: 4750 rpm
